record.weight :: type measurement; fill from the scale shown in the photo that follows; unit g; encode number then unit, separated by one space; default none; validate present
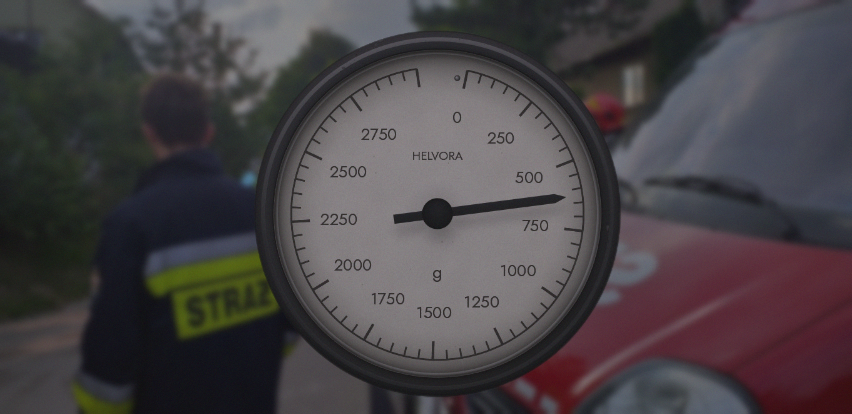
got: 625 g
